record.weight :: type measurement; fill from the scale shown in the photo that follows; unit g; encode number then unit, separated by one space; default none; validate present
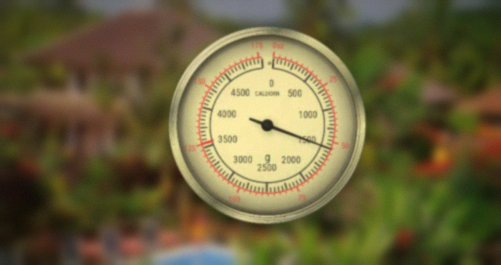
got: 1500 g
